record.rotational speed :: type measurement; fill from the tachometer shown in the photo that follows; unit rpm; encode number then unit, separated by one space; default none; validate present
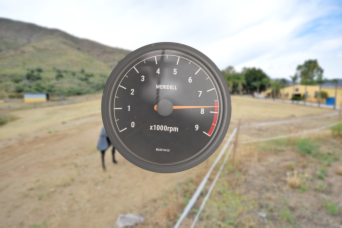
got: 7750 rpm
